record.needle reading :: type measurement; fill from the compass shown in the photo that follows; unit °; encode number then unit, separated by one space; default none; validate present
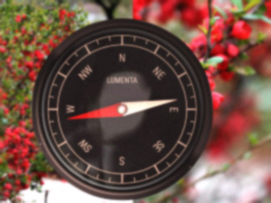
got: 260 °
